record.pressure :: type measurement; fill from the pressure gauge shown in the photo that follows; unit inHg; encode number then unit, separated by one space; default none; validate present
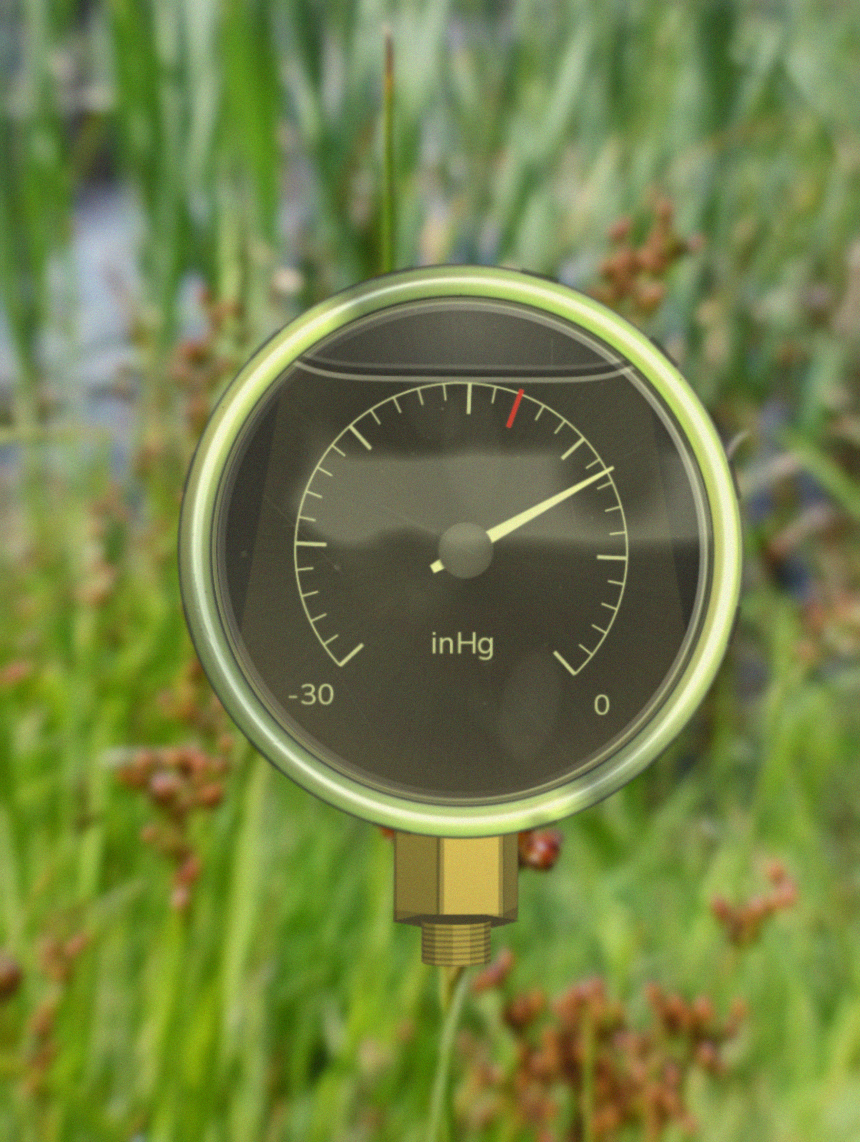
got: -8.5 inHg
